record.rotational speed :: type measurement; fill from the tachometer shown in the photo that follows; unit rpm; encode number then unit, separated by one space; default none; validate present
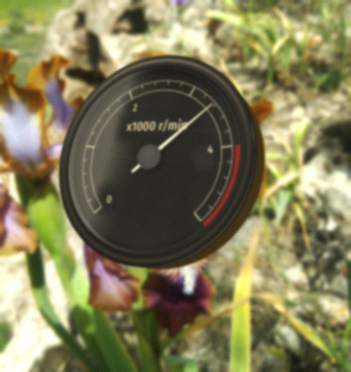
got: 3400 rpm
